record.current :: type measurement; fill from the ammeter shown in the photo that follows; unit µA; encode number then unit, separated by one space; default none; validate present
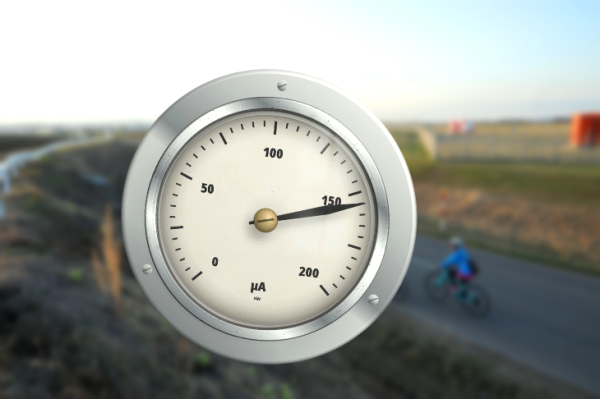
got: 155 µA
